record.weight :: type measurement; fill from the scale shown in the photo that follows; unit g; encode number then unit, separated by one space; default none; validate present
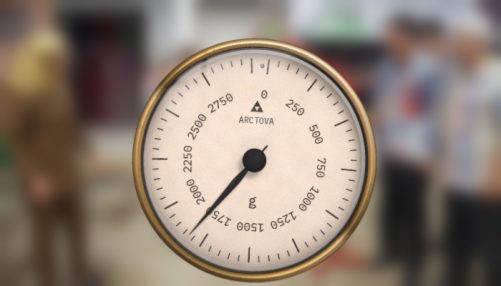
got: 1825 g
